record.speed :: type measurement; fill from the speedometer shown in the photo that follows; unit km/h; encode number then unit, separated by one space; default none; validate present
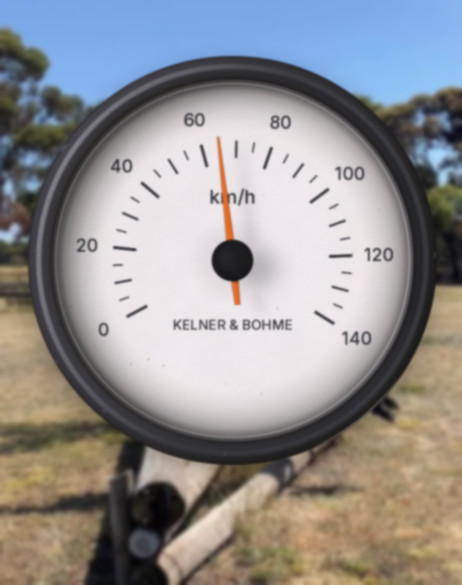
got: 65 km/h
